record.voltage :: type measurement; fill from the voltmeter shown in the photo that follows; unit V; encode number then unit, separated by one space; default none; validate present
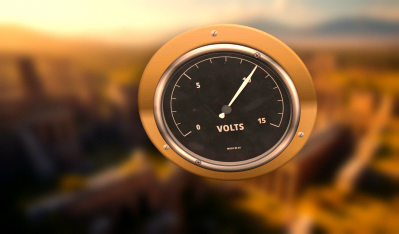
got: 10 V
